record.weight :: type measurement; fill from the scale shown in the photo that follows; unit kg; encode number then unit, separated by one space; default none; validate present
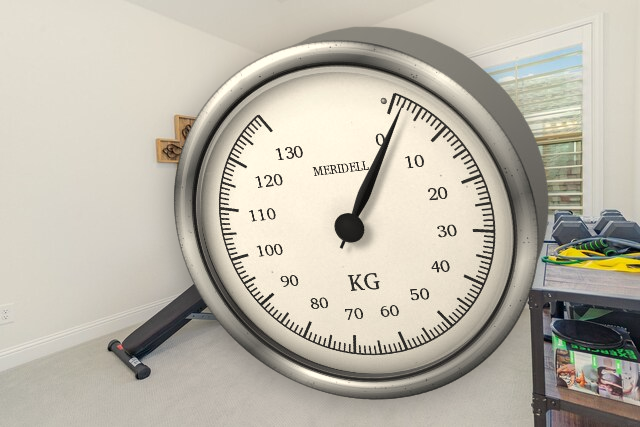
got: 2 kg
